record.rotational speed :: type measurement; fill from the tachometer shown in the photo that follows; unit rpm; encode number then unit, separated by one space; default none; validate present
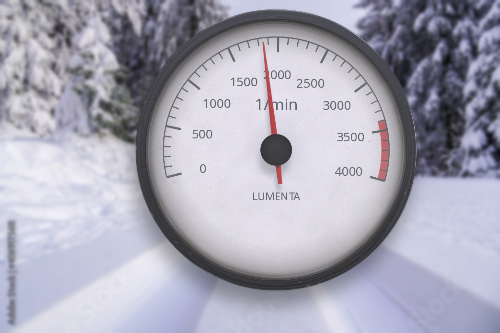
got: 1850 rpm
